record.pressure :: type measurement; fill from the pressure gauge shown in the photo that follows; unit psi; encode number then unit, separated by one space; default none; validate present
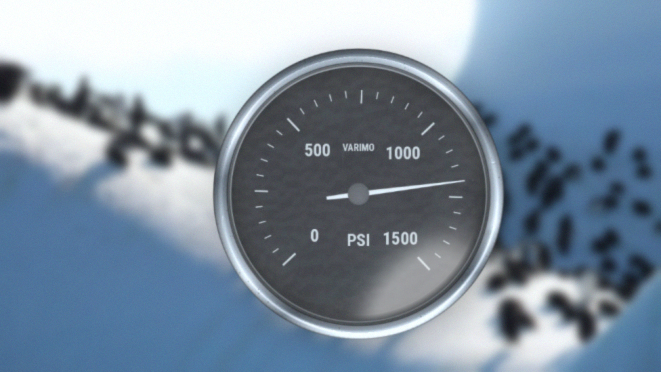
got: 1200 psi
